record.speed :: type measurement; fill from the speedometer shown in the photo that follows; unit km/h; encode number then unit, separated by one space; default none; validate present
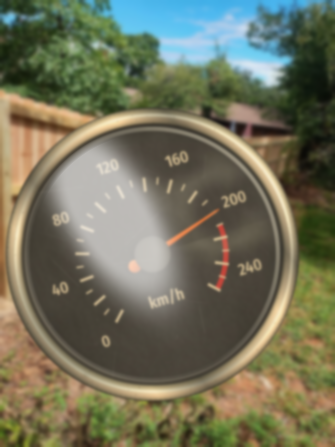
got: 200 km/h
